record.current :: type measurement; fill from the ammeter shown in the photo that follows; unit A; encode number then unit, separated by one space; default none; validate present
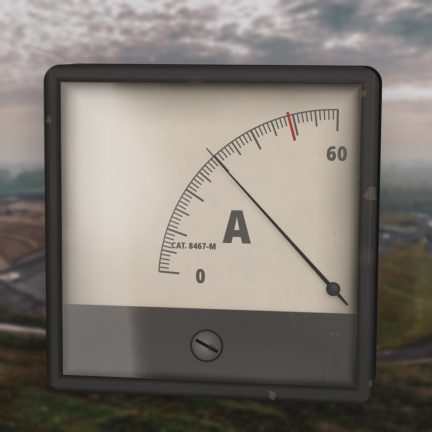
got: 30 A
